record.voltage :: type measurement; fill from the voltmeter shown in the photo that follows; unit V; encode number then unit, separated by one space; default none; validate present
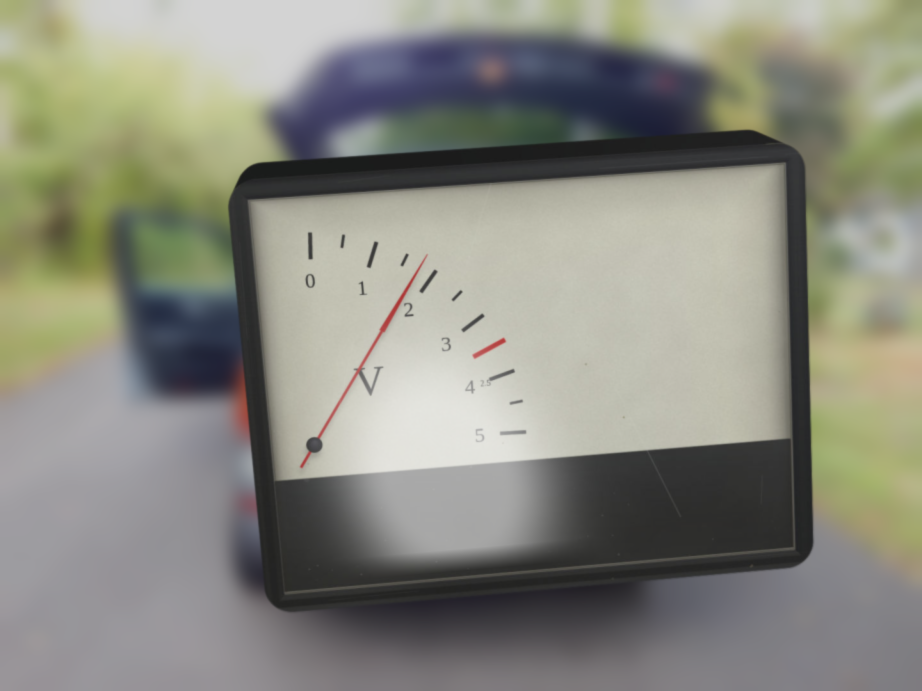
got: 1.75 V
